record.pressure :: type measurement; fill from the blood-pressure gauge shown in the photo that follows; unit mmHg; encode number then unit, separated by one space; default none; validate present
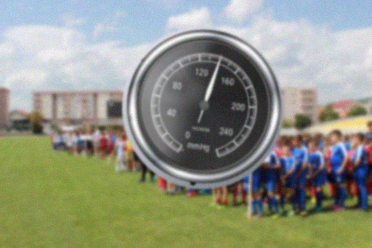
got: 140 mmHg
